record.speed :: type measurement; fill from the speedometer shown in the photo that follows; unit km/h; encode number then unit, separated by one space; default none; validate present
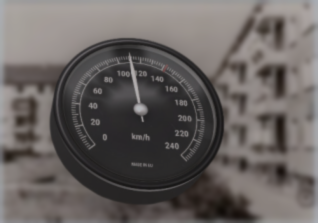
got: 110 km/h
